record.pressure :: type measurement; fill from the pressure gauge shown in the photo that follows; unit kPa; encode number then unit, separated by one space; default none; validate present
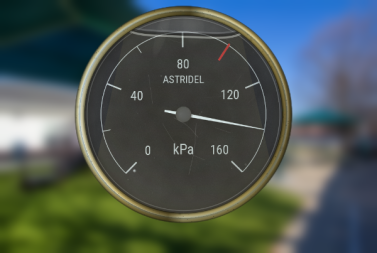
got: 140 kPa
